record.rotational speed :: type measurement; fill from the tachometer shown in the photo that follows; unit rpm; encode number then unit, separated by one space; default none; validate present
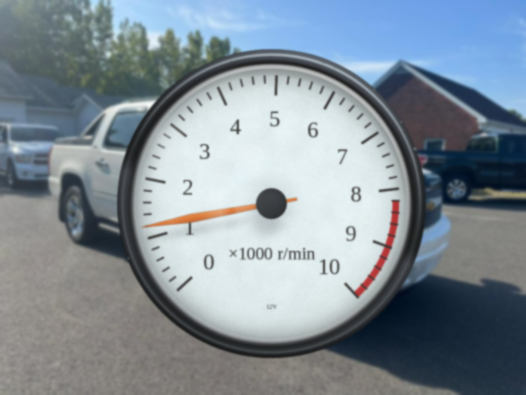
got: 1200 rpm
